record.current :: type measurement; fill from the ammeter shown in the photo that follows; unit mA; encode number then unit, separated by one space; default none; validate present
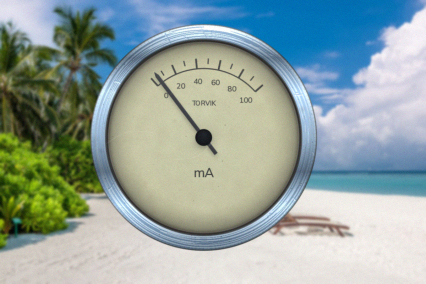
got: 5 mA
